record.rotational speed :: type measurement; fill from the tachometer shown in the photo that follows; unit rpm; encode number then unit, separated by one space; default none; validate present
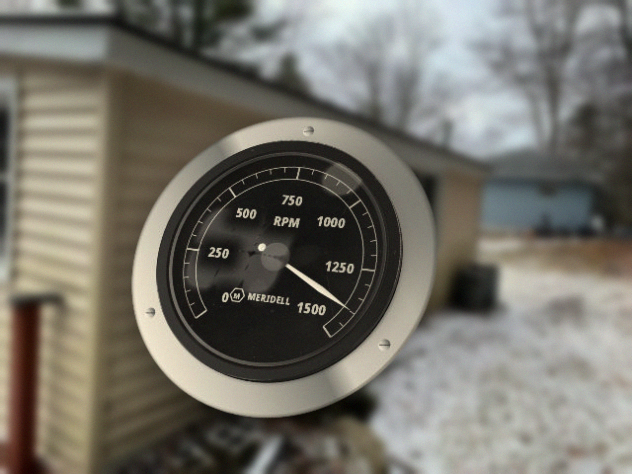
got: 1400 rpm
